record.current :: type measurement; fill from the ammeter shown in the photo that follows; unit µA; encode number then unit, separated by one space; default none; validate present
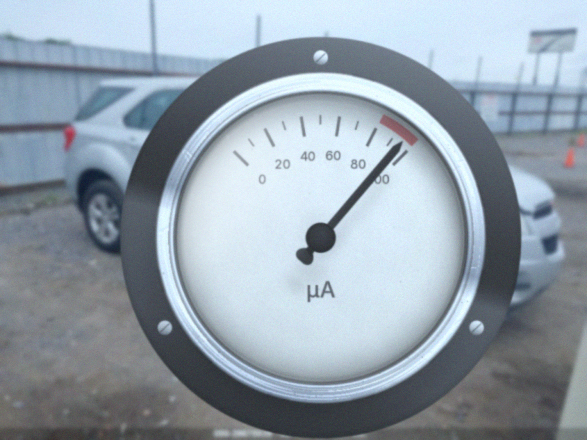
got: 95 µA
